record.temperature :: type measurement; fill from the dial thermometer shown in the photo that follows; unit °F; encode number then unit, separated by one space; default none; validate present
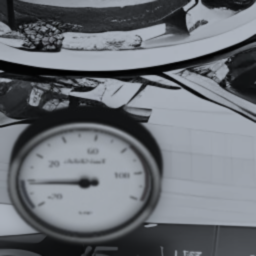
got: 0 °F
